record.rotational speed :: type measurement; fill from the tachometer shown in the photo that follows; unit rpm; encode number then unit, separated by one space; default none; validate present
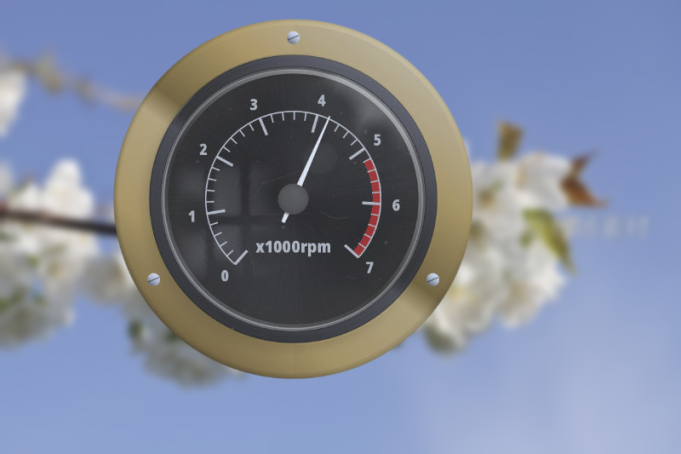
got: 4200 rpm
